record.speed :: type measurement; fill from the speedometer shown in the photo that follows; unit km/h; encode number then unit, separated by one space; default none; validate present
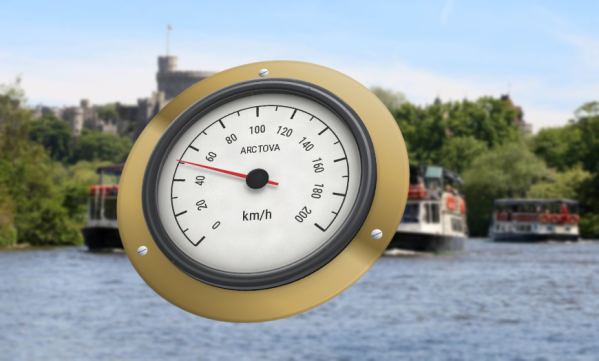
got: 50 km/h
